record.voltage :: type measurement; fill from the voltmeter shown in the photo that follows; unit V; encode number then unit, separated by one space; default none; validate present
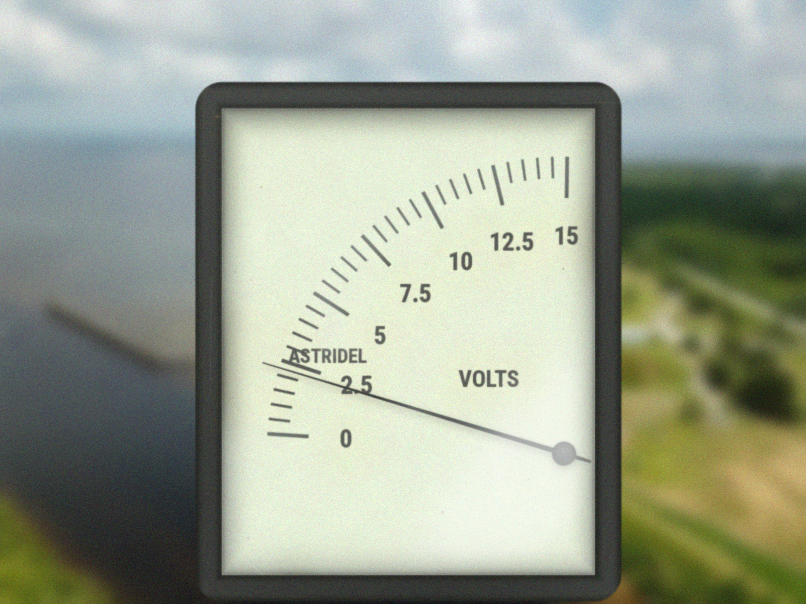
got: 2.25 V
